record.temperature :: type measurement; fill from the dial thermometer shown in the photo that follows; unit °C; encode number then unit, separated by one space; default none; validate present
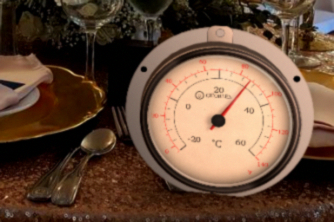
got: 30 °C
